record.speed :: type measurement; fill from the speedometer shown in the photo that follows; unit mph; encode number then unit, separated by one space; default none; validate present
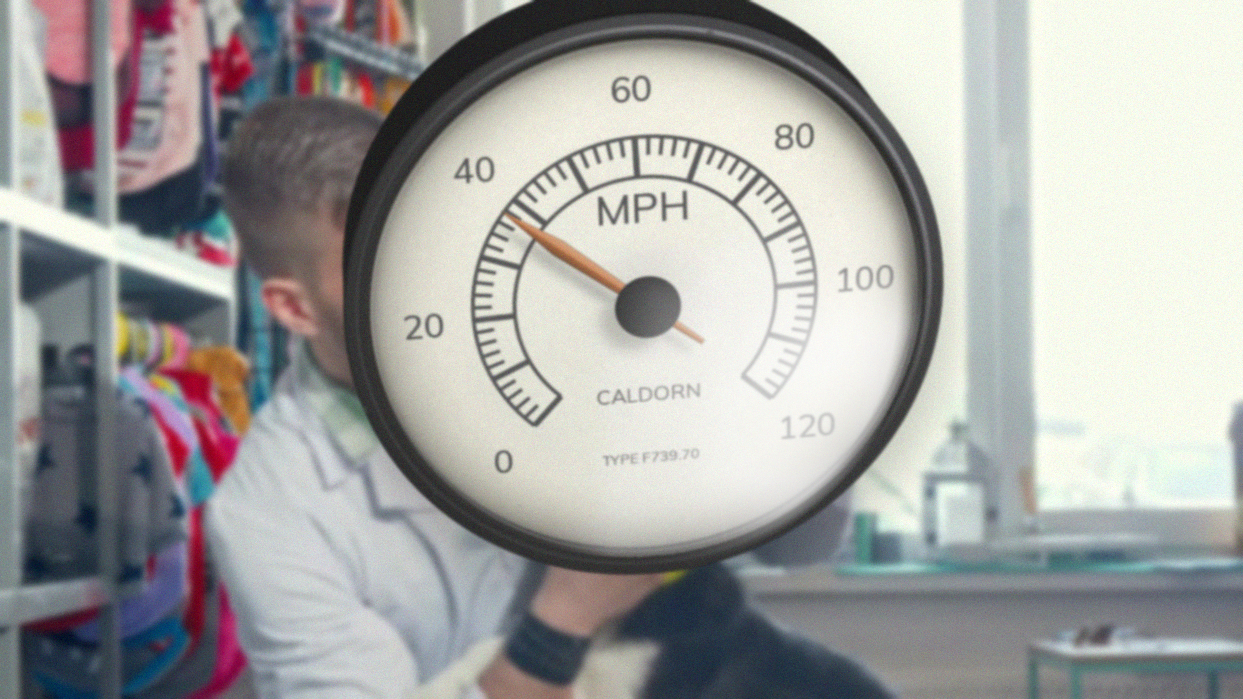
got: 38 mph
